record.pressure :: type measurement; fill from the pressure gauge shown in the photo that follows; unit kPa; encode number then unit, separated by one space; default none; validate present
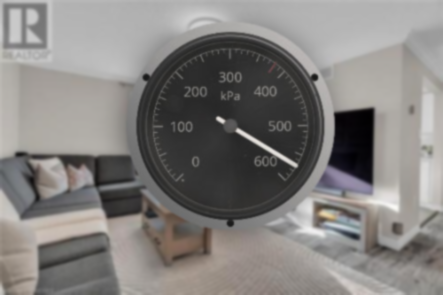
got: 570 kPa
